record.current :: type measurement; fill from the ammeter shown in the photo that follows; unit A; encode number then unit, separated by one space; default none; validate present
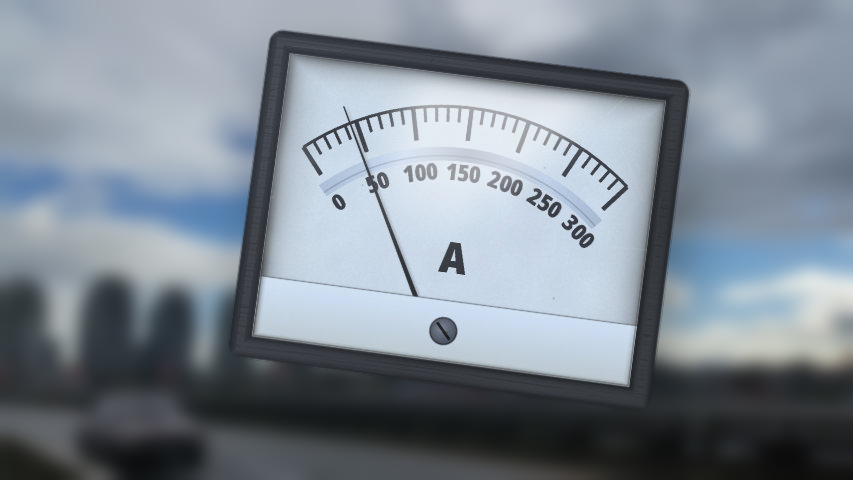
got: 45 A
